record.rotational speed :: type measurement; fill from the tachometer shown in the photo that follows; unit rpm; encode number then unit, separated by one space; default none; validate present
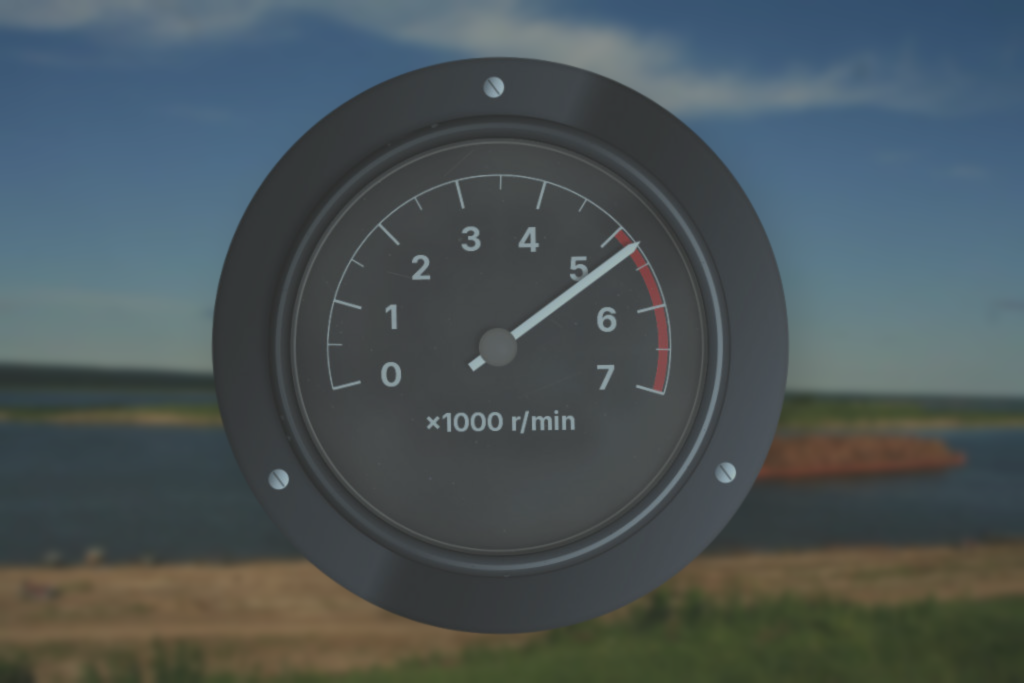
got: 5250 rpm
